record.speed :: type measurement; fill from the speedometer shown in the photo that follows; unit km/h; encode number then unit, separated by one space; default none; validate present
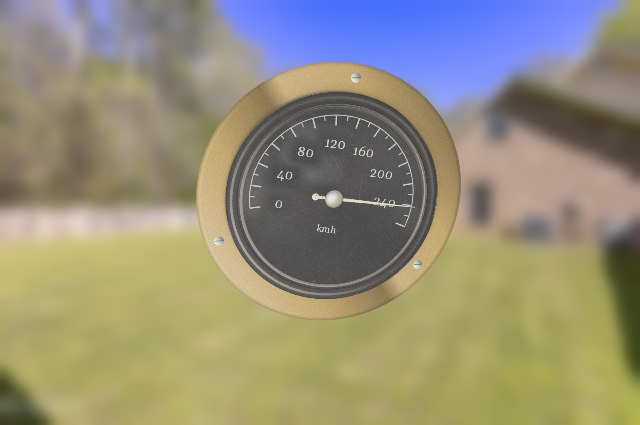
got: 240 km/h
